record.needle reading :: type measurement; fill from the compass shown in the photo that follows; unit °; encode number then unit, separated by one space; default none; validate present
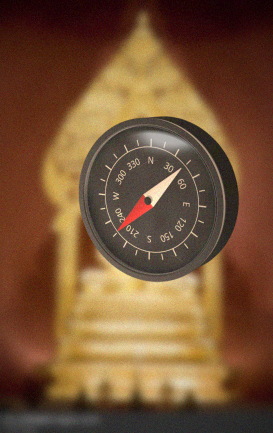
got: 225 °
